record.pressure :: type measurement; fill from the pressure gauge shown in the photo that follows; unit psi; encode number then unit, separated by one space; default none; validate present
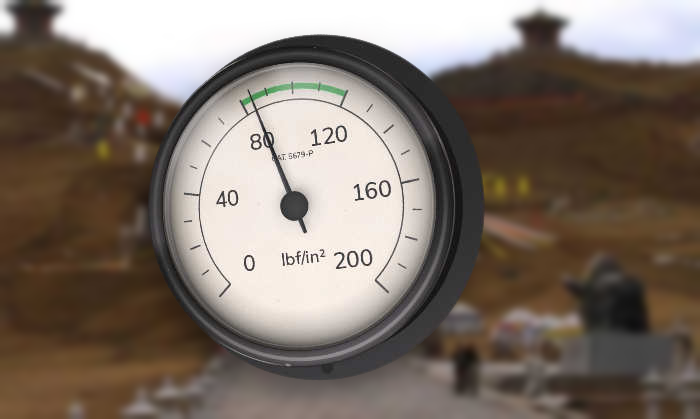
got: 85 psi
